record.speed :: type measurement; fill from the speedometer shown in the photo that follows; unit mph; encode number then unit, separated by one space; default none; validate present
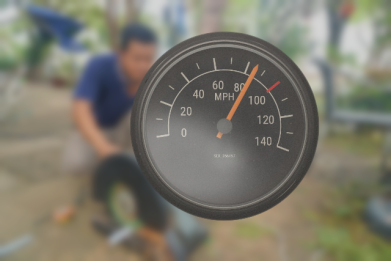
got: 85 mph
